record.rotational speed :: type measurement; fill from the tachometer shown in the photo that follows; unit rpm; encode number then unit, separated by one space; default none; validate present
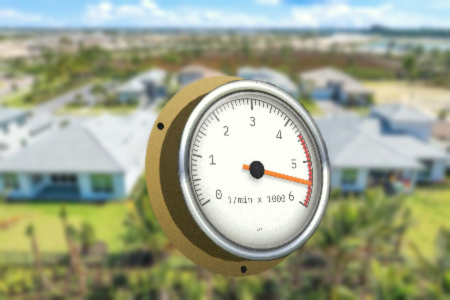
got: 5500 rpm
